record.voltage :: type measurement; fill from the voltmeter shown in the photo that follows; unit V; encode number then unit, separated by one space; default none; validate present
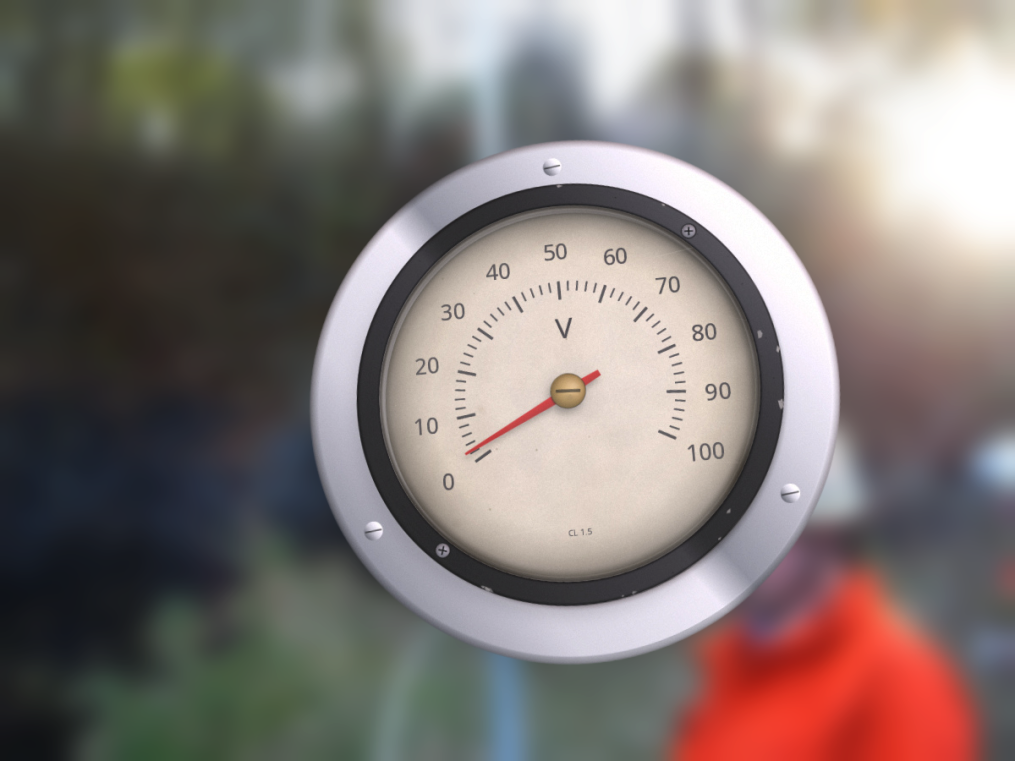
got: 2 V
